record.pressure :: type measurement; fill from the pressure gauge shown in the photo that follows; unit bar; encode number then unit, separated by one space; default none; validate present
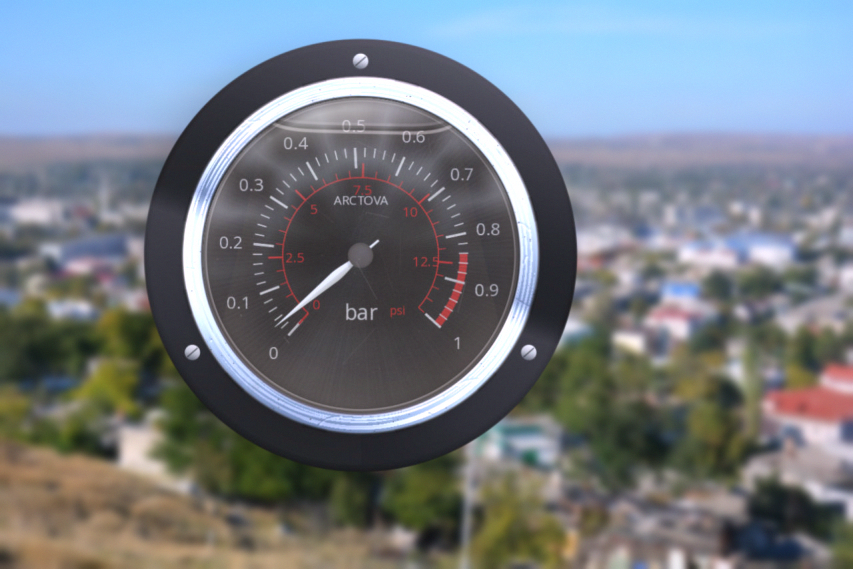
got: 0.03 bar
